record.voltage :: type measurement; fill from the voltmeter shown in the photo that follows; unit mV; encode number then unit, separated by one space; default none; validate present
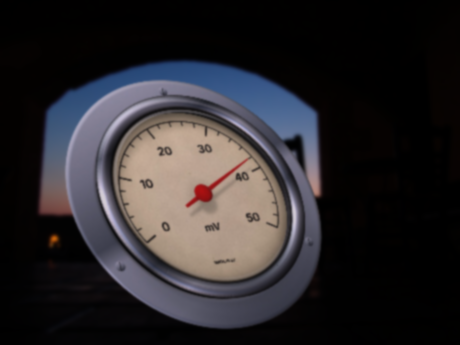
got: 38 mV
